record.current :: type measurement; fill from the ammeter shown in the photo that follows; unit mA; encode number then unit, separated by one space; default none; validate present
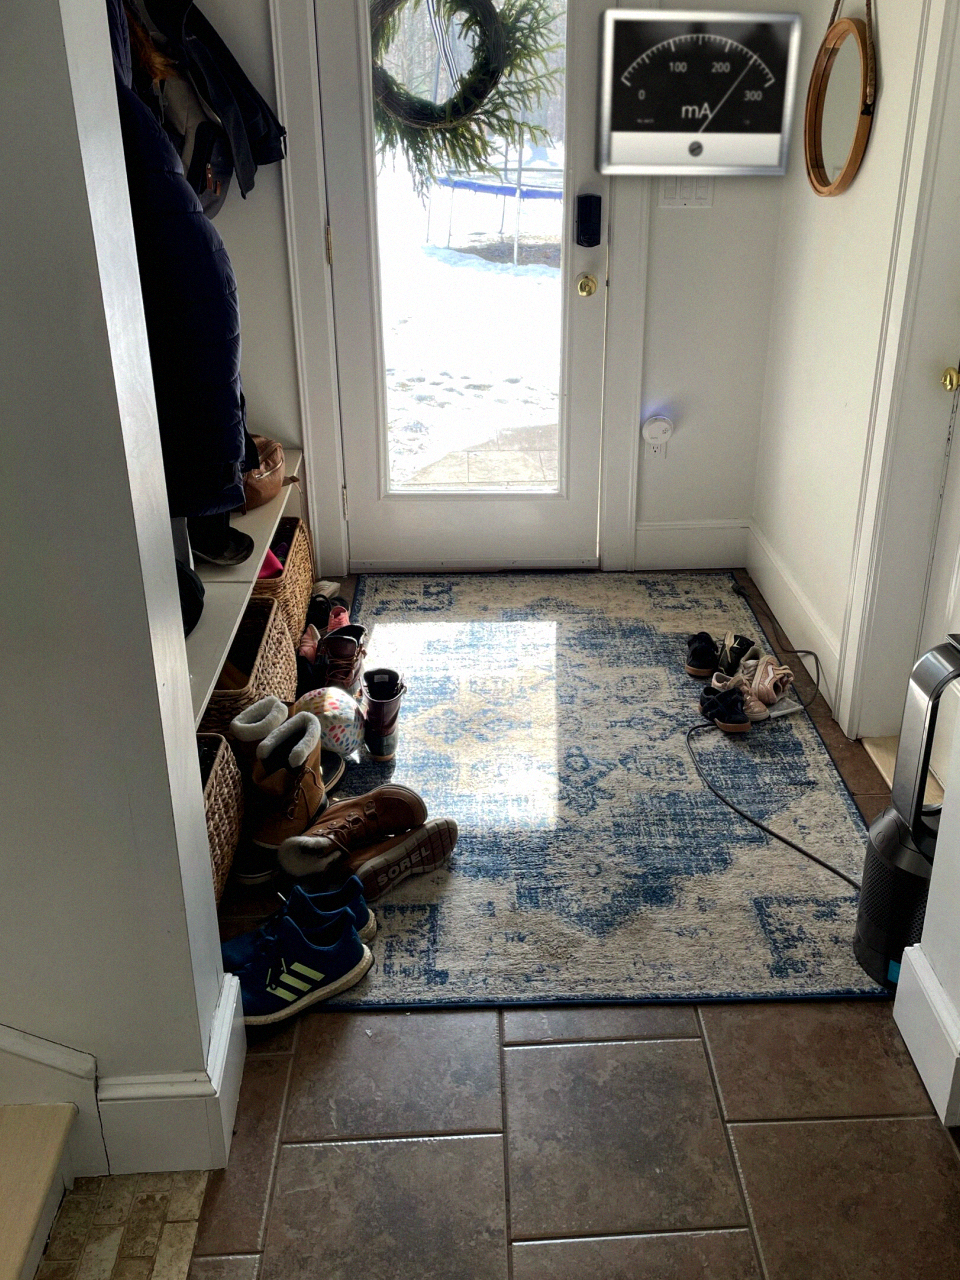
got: 250 mA
